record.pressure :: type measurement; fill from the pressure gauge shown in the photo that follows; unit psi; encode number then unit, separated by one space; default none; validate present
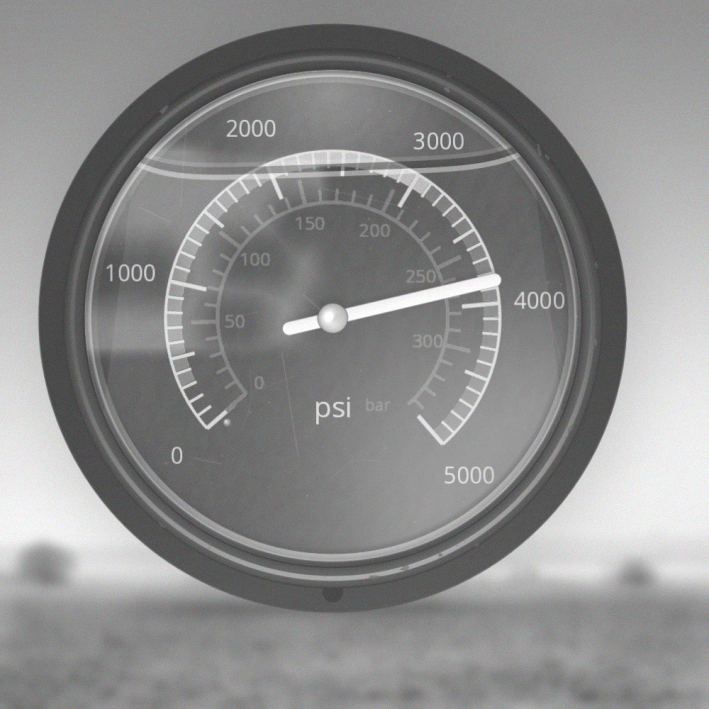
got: 3850 psi
